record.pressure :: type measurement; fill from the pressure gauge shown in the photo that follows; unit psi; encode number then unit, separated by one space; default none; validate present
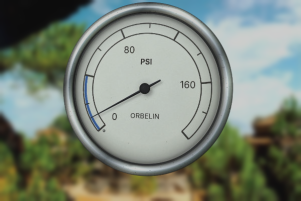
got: 10 psi
